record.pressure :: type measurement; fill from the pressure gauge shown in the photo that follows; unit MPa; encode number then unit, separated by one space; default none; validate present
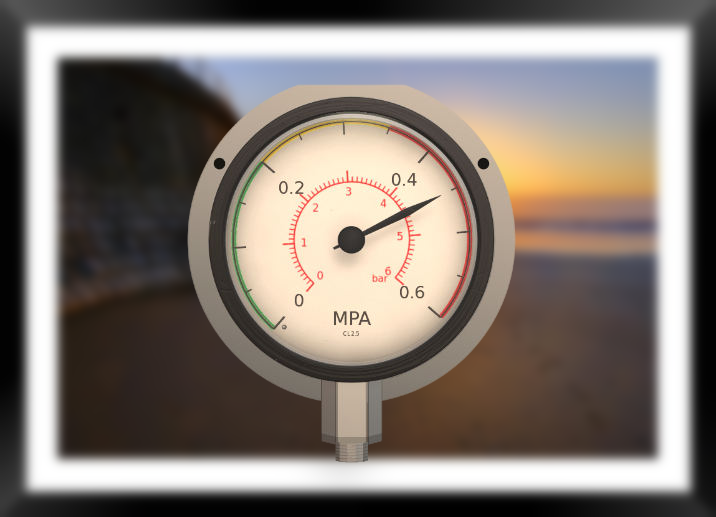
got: 0.45 MPa
